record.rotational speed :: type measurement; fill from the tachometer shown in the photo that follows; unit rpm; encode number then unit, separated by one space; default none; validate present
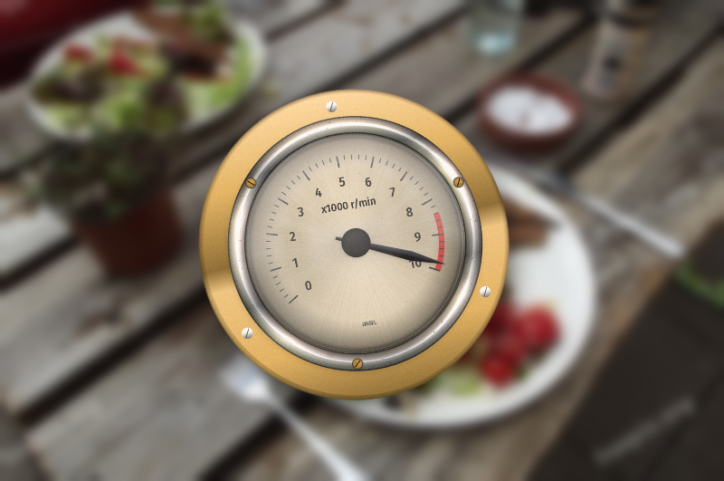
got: 9800 rpm
